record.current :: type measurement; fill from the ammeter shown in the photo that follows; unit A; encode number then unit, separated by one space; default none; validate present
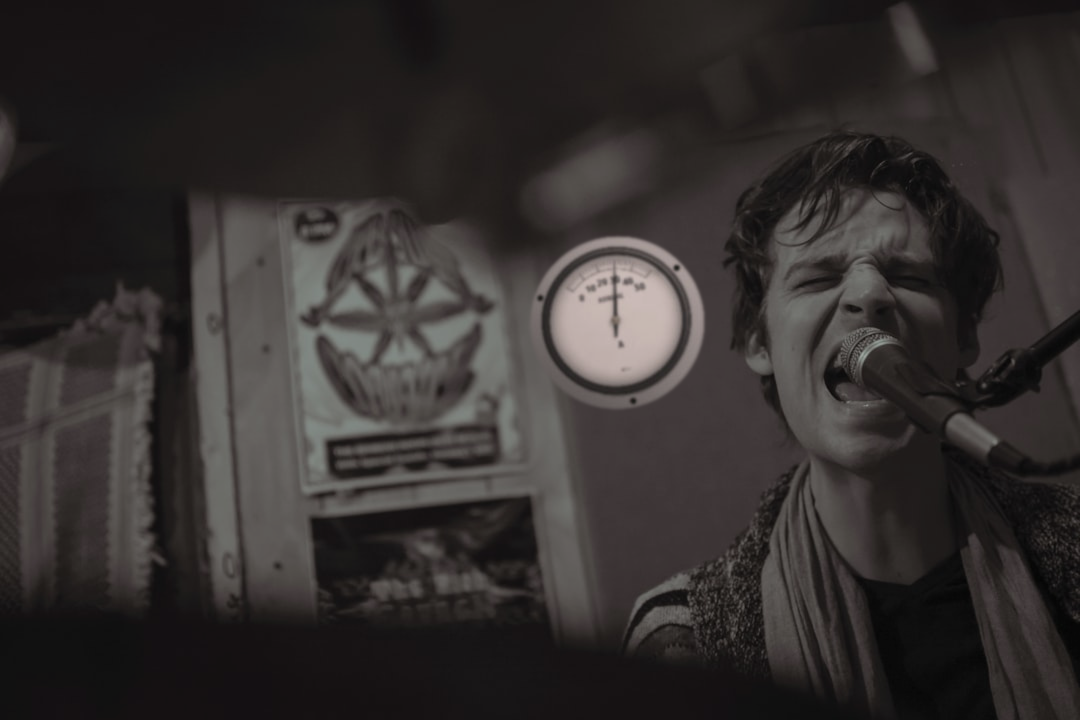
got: 30 A
